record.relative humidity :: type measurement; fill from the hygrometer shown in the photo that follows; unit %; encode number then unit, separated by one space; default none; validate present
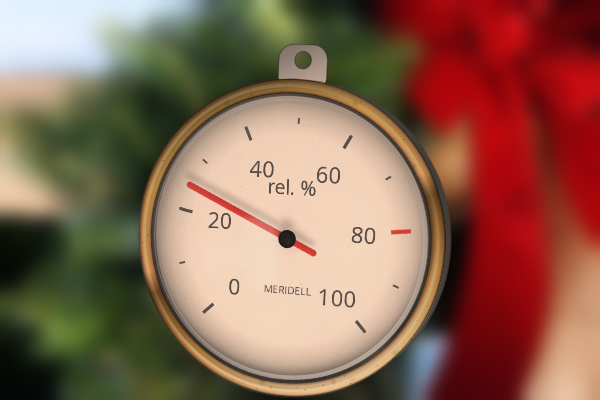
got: 25 %
